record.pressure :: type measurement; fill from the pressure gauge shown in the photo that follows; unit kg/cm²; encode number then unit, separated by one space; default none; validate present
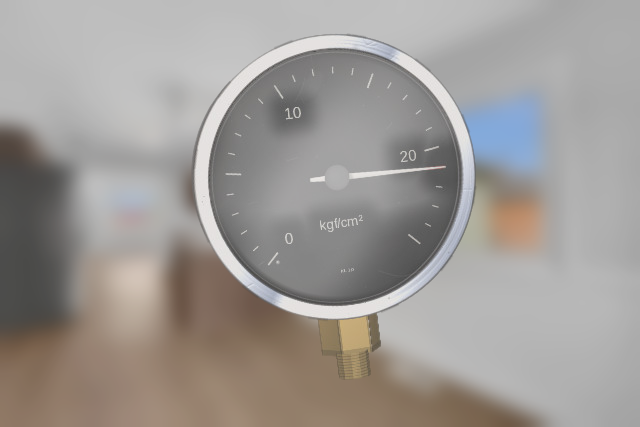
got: 21 kg/cm²
